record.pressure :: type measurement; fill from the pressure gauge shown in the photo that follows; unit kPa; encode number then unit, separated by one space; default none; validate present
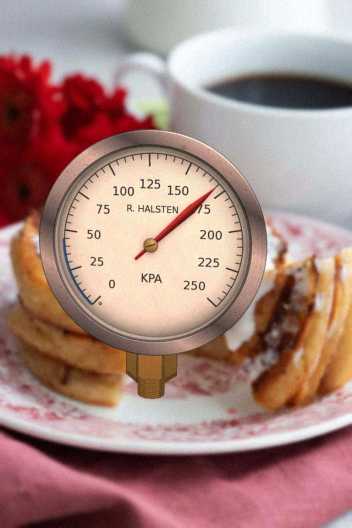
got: 170 kPa
